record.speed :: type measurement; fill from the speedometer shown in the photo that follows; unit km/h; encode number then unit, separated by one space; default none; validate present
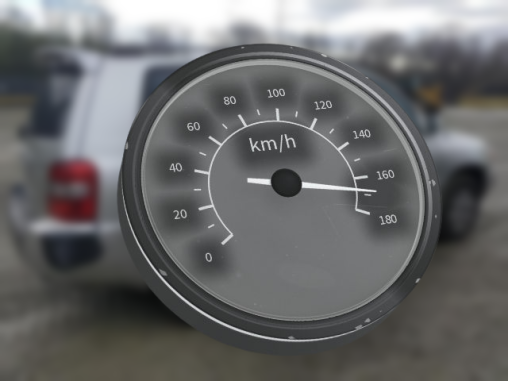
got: 170 km/h
